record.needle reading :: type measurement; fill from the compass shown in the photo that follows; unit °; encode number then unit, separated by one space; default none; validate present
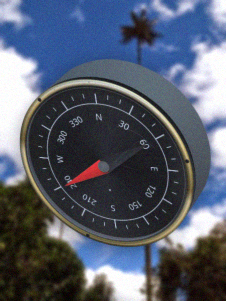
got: 240 °
